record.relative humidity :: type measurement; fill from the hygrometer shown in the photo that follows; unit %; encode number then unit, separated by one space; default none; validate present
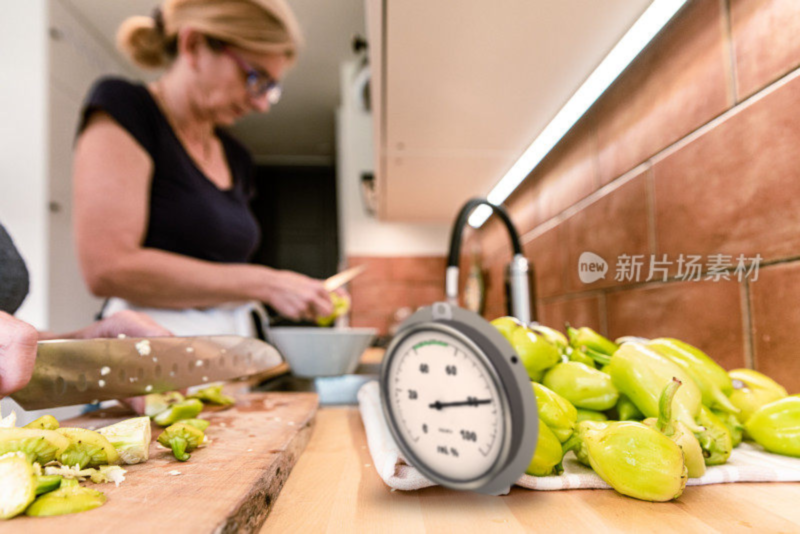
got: 80 %
